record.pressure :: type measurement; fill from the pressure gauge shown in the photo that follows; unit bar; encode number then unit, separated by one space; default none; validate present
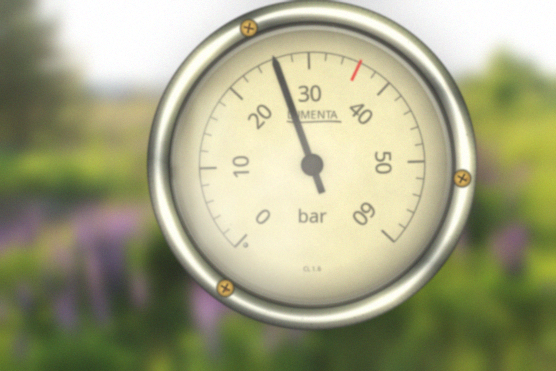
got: 26 bar
